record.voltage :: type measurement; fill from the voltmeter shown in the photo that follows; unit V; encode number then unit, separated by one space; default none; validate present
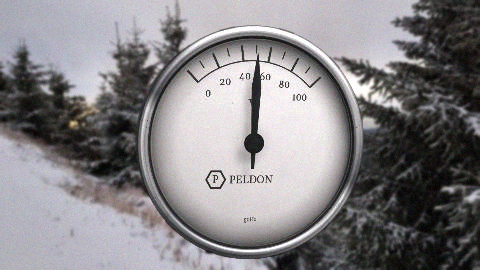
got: 50 V
